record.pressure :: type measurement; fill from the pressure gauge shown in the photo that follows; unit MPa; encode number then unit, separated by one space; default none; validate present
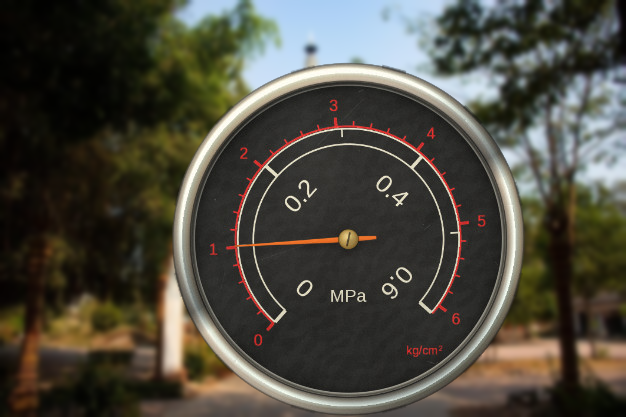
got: 0.1 MPa
